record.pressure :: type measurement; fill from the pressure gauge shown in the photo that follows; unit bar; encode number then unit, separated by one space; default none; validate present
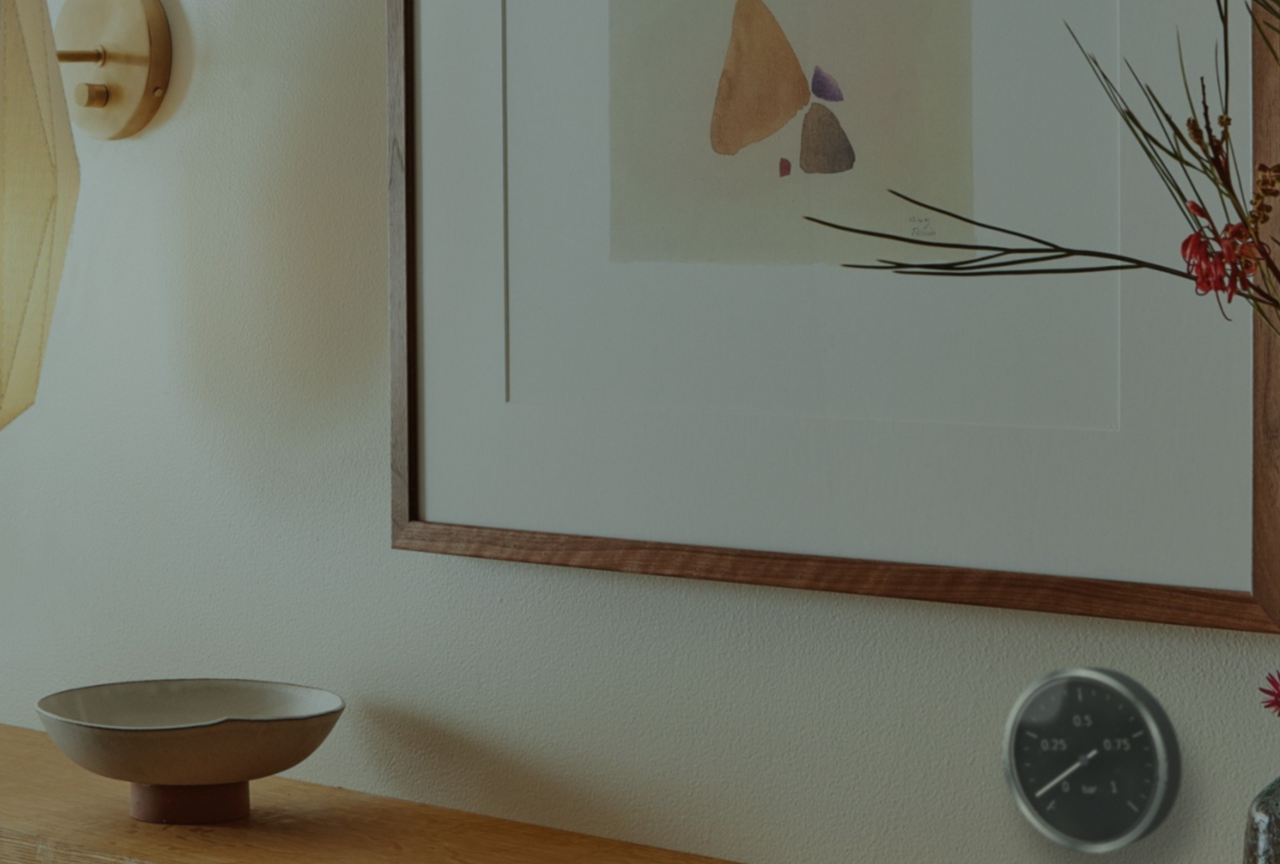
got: 0.05 bar
